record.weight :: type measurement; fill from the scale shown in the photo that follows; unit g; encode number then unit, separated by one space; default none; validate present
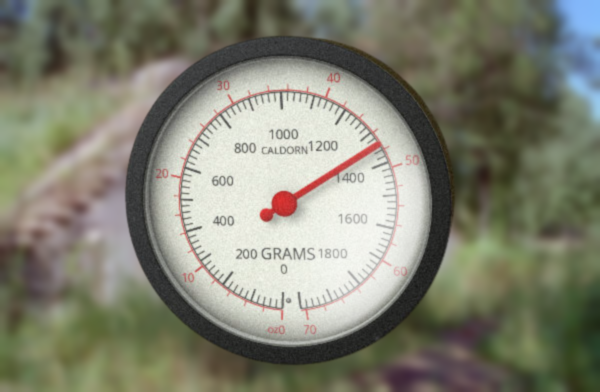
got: 1340 g
